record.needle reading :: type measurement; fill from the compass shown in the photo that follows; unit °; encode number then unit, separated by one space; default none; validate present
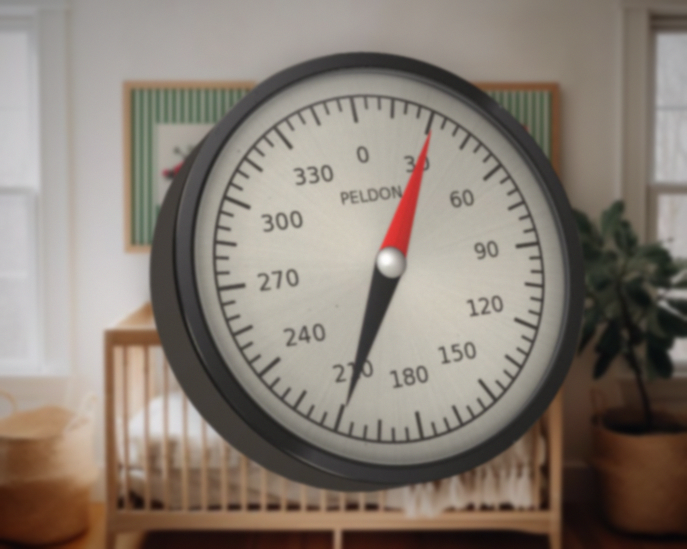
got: 30 °
